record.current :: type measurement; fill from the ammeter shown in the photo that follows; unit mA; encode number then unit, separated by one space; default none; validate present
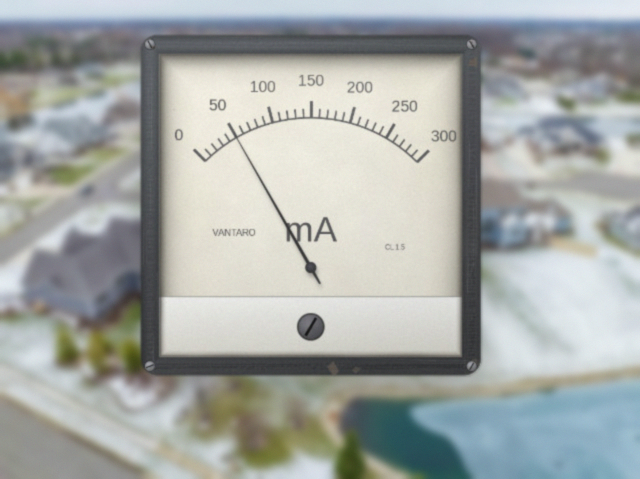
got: 50 mA
